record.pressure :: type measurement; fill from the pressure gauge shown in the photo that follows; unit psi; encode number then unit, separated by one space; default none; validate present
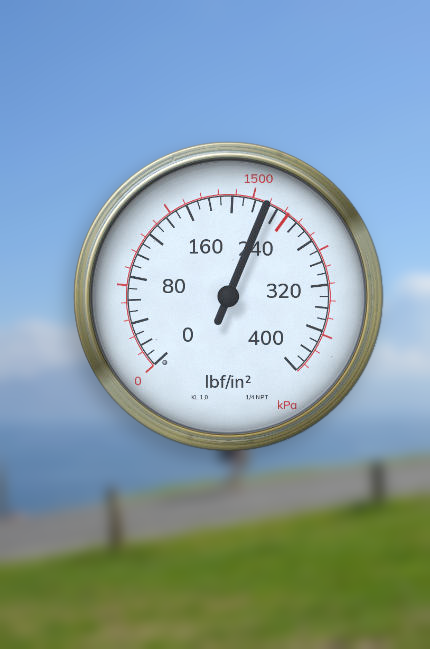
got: 230 psi
